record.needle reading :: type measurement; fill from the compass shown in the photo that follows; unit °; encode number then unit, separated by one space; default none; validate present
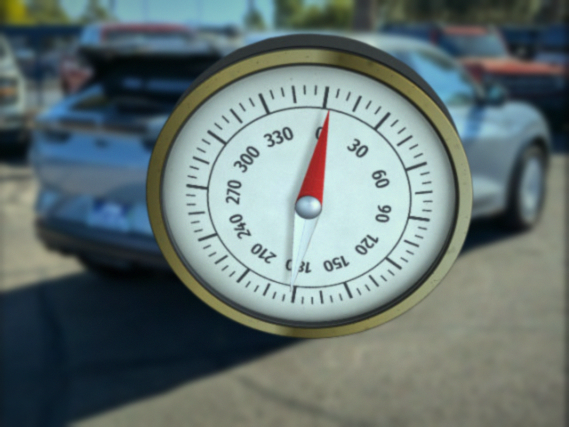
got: 2.5 °
